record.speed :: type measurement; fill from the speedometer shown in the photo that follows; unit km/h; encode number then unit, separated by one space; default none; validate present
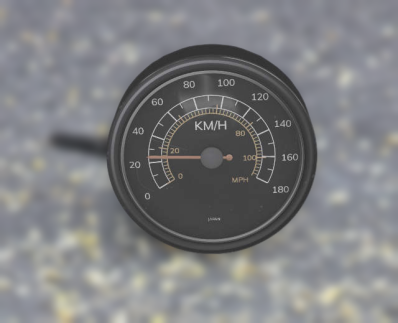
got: 25 km/h
